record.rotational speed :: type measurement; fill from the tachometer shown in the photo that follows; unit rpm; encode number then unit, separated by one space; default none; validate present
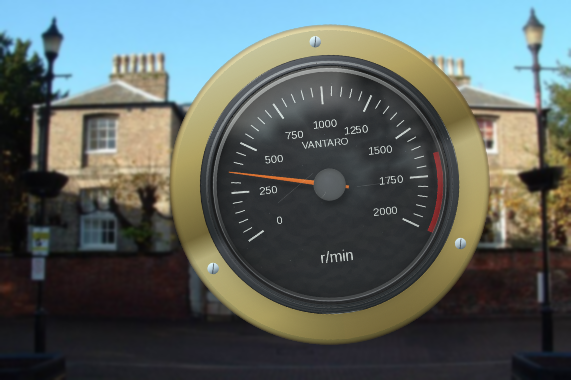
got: 350 rpm
